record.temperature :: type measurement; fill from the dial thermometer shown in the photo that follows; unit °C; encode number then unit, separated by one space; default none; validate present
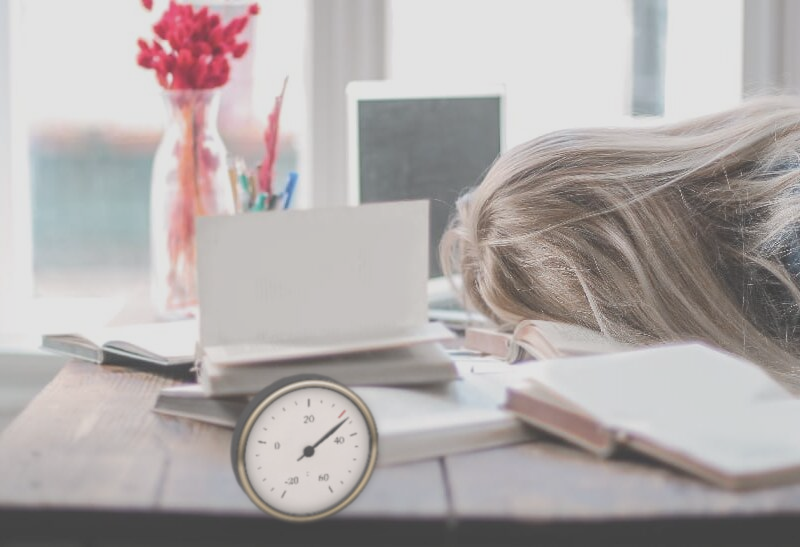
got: 34 °C
